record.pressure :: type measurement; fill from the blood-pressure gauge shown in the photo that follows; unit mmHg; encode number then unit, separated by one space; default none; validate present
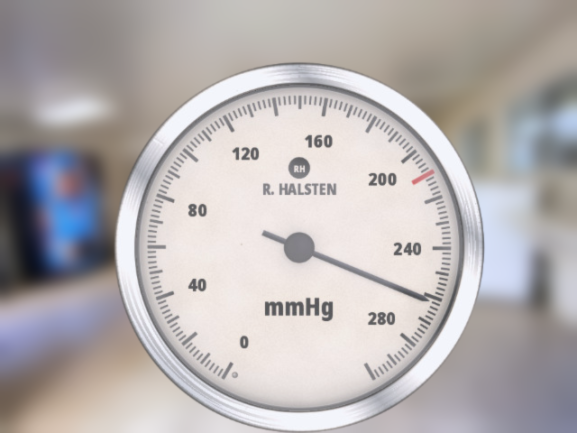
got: 262 mmHg
